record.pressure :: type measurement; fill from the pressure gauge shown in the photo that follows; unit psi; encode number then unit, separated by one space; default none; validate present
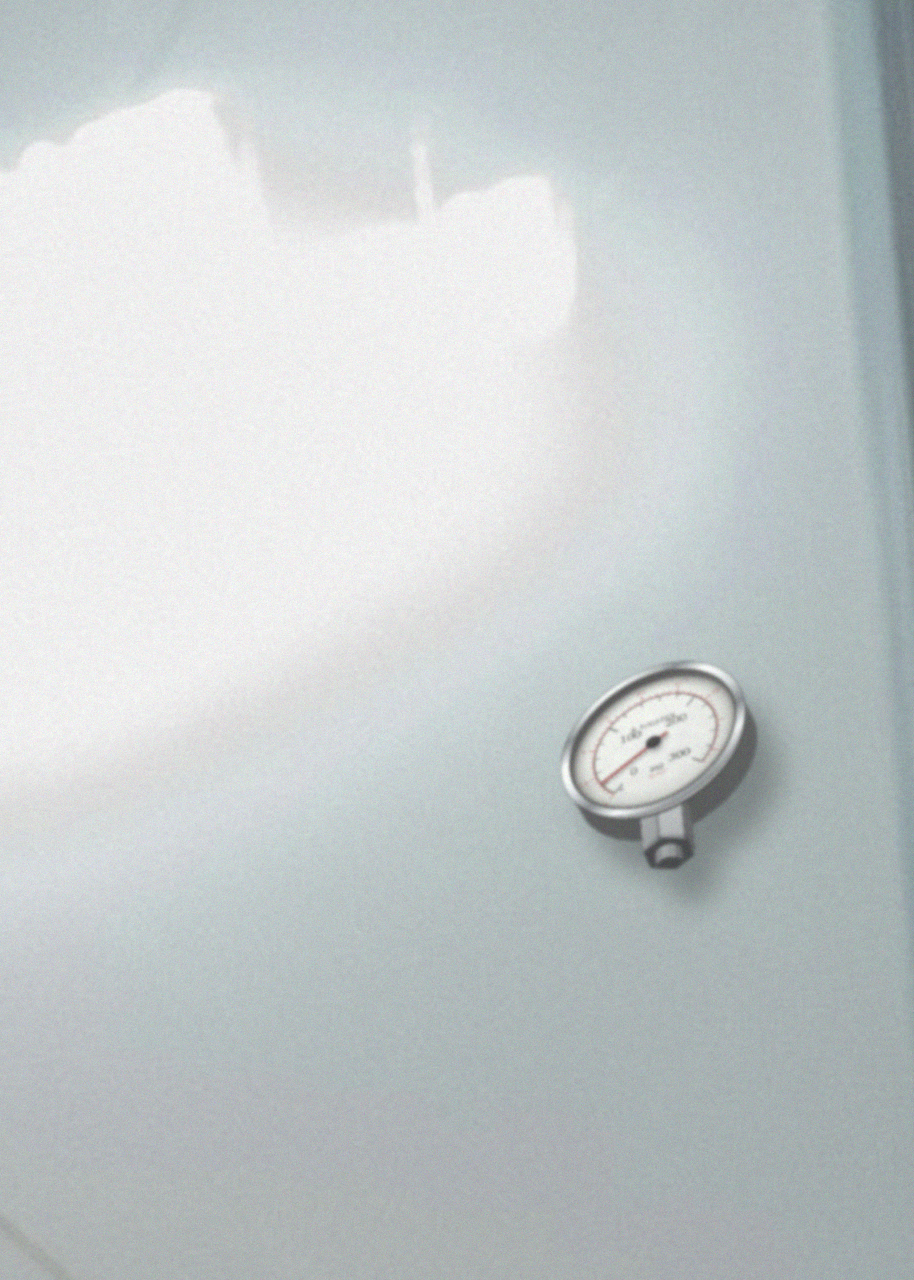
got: 20 psi
